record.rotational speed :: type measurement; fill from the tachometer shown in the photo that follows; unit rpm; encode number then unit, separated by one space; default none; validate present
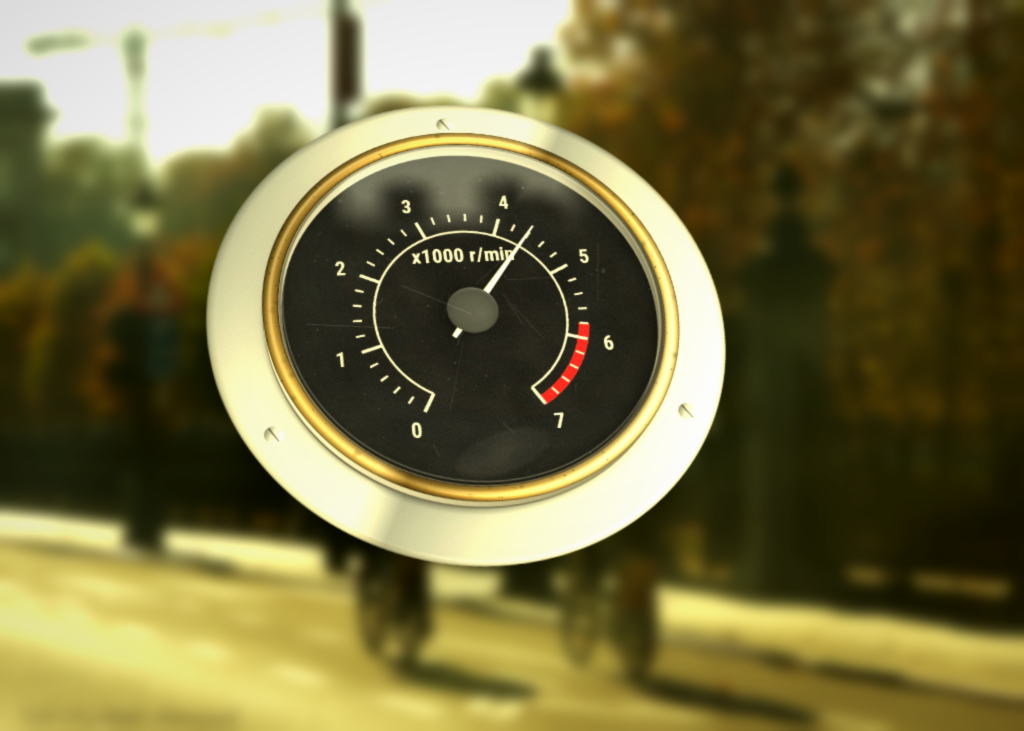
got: 4400 rpm
